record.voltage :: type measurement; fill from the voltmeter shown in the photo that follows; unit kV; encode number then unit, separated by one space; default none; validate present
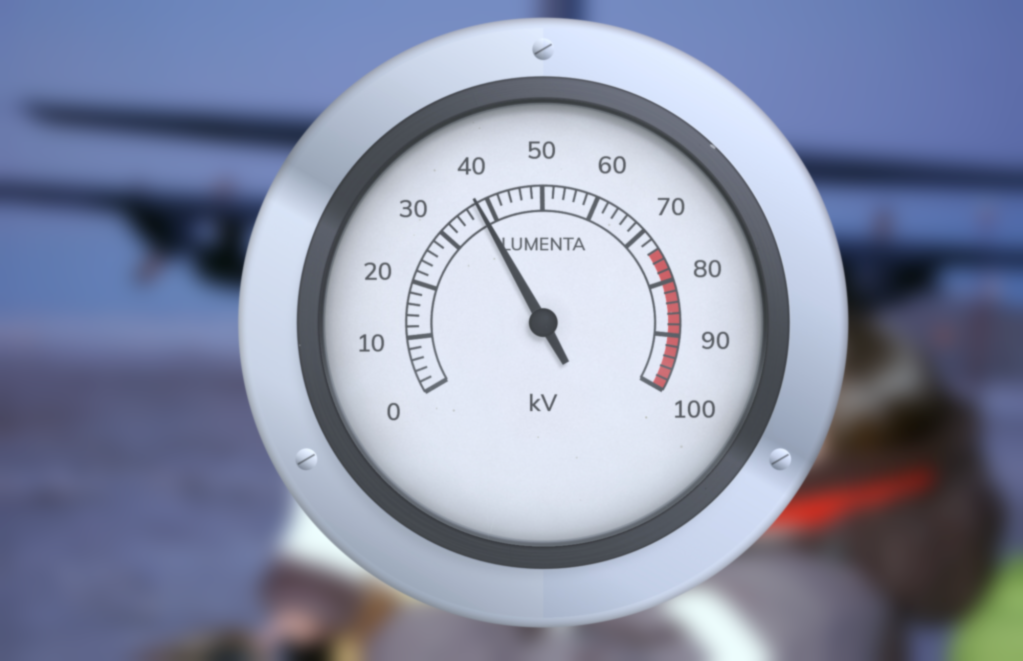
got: 38 kV
